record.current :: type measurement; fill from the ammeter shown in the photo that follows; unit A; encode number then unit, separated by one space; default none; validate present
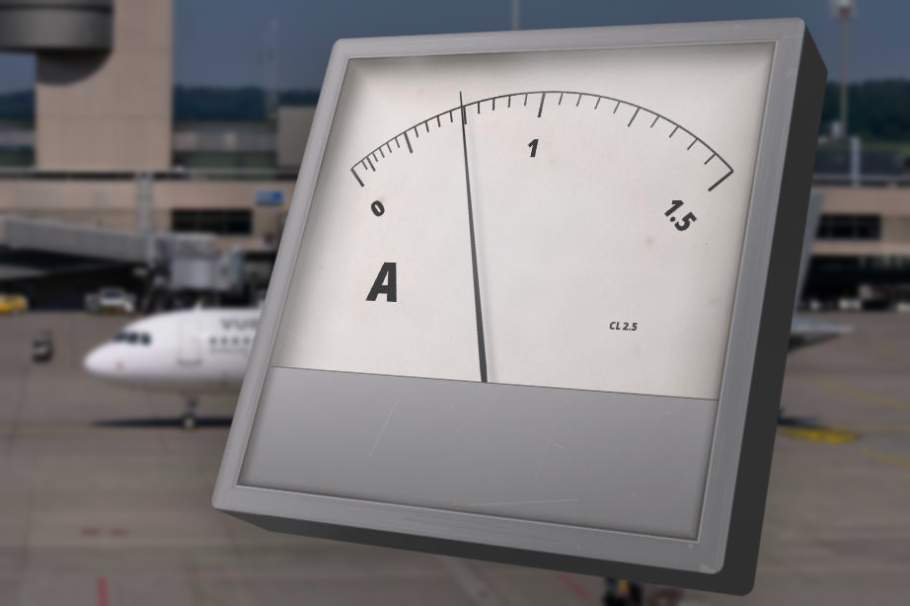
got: 0.75 A
